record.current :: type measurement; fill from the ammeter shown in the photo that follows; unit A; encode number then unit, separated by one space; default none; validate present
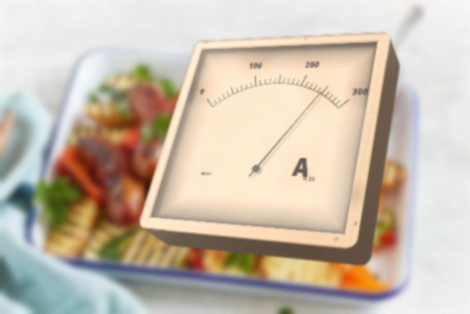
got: 250 A
